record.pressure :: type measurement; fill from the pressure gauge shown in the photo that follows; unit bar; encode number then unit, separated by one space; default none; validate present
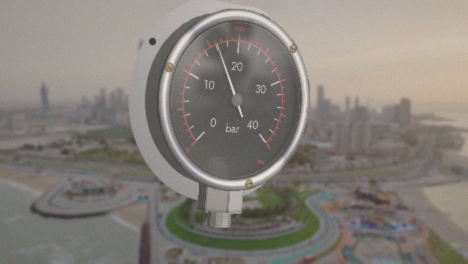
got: 16 bar
